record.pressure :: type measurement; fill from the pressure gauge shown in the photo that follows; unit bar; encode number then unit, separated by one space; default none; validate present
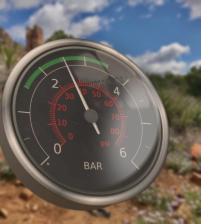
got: 2.5 bar
